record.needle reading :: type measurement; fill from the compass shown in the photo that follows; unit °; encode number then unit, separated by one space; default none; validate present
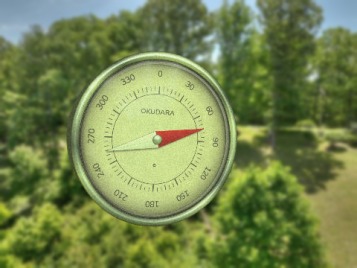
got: 75 °
